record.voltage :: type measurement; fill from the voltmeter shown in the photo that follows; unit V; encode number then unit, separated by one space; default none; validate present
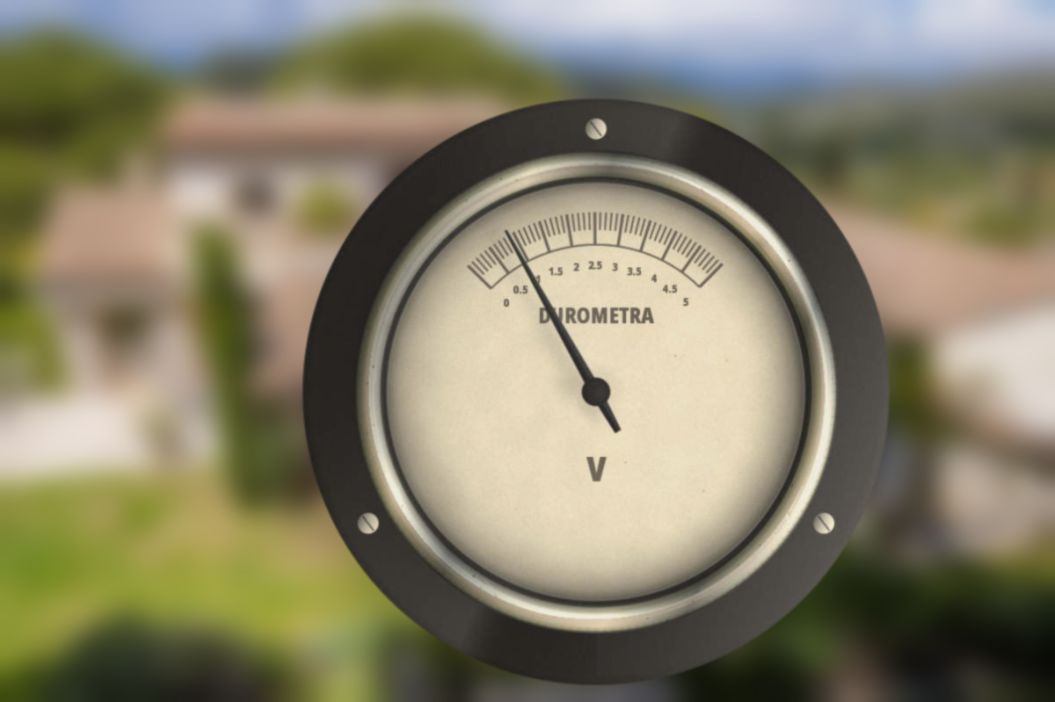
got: 0.9 V
